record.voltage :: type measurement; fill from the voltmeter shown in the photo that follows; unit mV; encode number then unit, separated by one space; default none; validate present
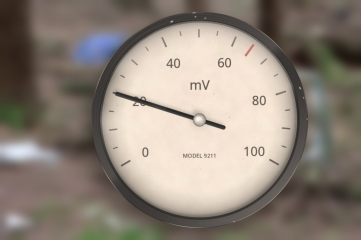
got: 20 mV
